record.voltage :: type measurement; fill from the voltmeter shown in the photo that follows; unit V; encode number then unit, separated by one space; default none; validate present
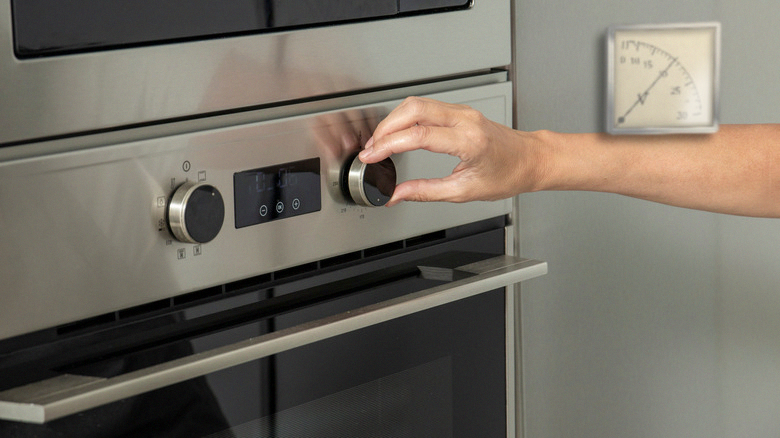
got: 20 V
